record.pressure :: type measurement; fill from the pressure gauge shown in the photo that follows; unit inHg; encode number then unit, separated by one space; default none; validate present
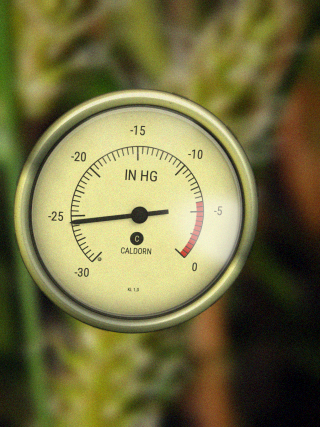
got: -25.5 inHg
